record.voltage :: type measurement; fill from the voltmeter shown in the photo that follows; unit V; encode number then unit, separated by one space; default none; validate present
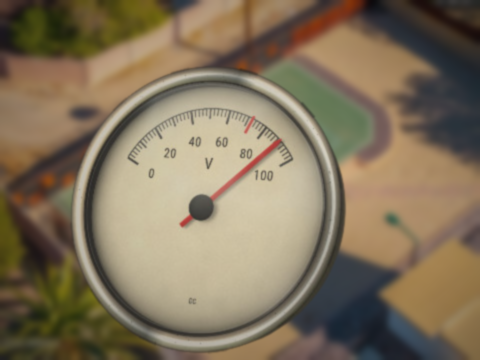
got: 90 V
